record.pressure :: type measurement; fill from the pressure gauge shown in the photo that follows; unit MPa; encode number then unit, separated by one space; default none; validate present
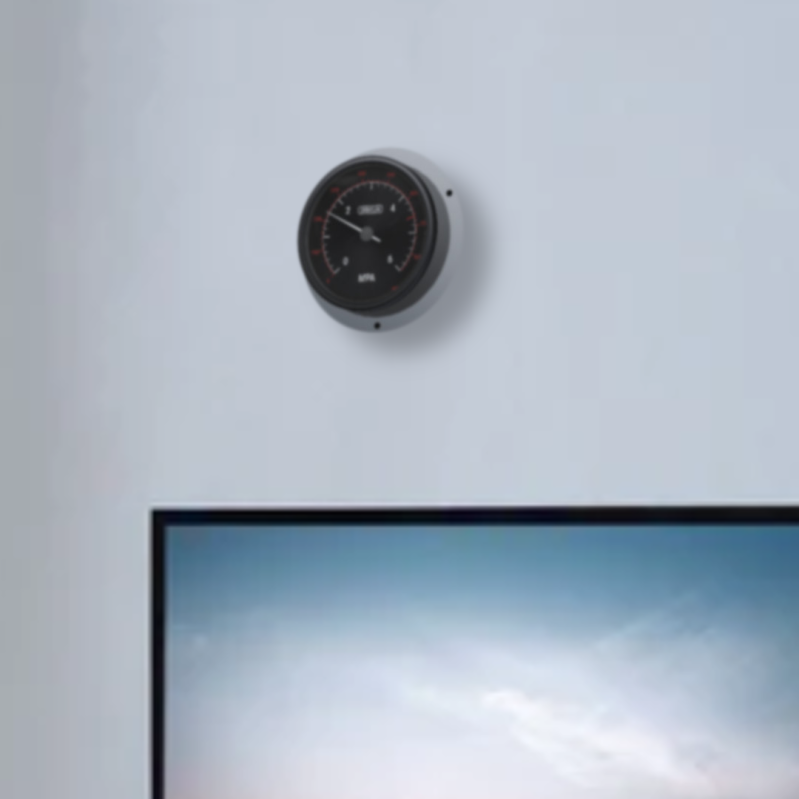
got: 1.6 MPa
